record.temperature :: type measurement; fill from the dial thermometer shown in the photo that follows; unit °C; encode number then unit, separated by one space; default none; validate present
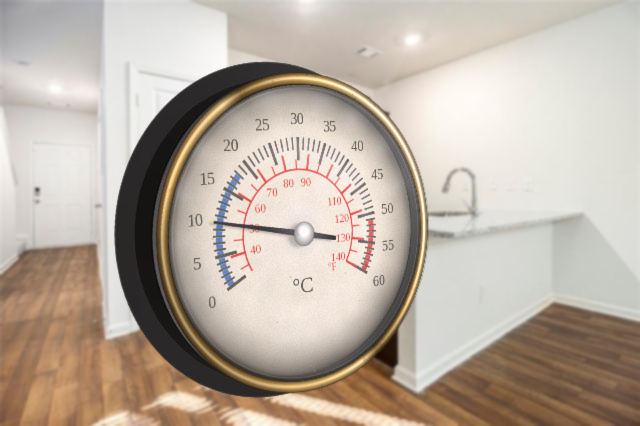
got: 10 °C
